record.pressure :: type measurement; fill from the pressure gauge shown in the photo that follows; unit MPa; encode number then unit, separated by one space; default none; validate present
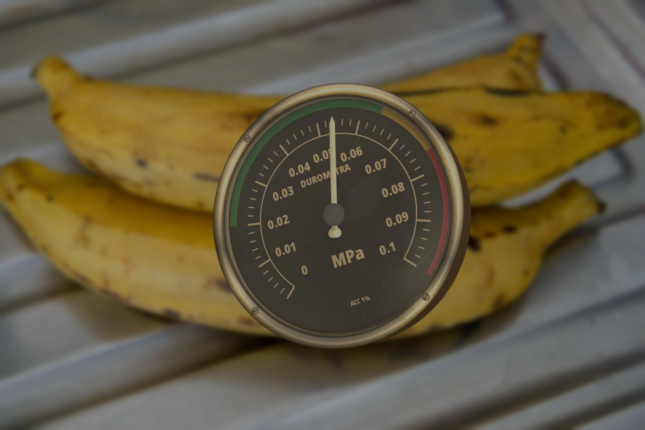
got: 0.054 MPa
